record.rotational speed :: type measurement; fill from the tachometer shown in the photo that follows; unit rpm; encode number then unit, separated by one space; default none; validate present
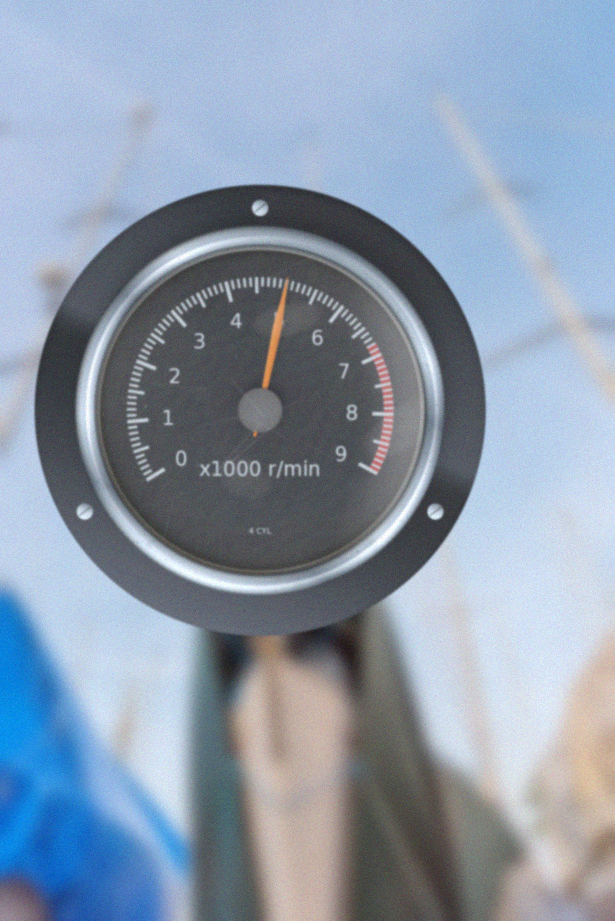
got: 5000 rpm
